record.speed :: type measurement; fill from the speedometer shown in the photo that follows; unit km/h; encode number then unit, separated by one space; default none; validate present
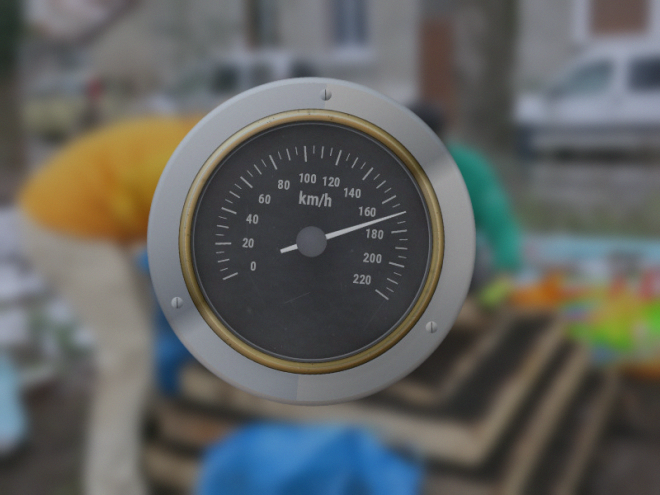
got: 170 km/h
